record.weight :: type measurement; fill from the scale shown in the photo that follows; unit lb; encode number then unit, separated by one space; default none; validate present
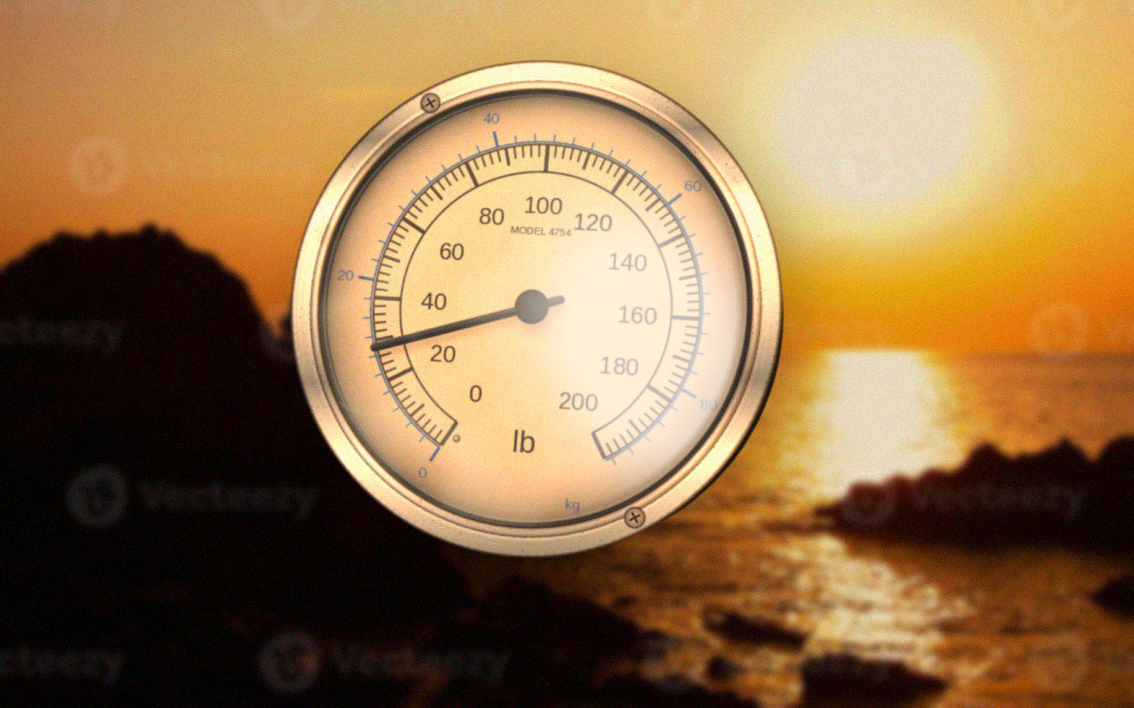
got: 28 lb
